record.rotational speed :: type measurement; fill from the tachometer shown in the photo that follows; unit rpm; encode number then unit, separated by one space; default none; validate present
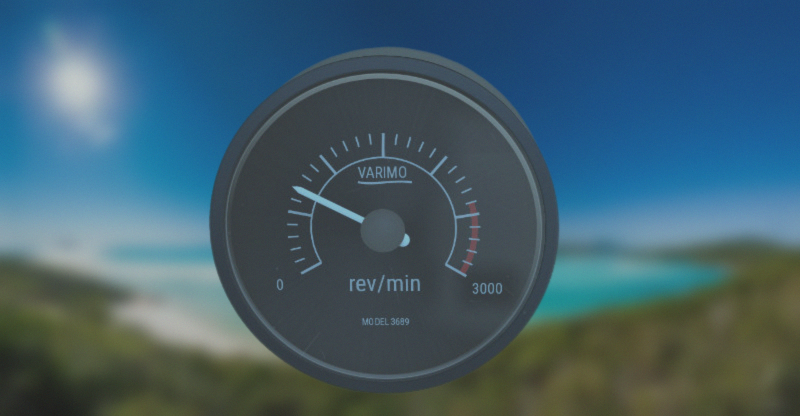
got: 700 rpm
